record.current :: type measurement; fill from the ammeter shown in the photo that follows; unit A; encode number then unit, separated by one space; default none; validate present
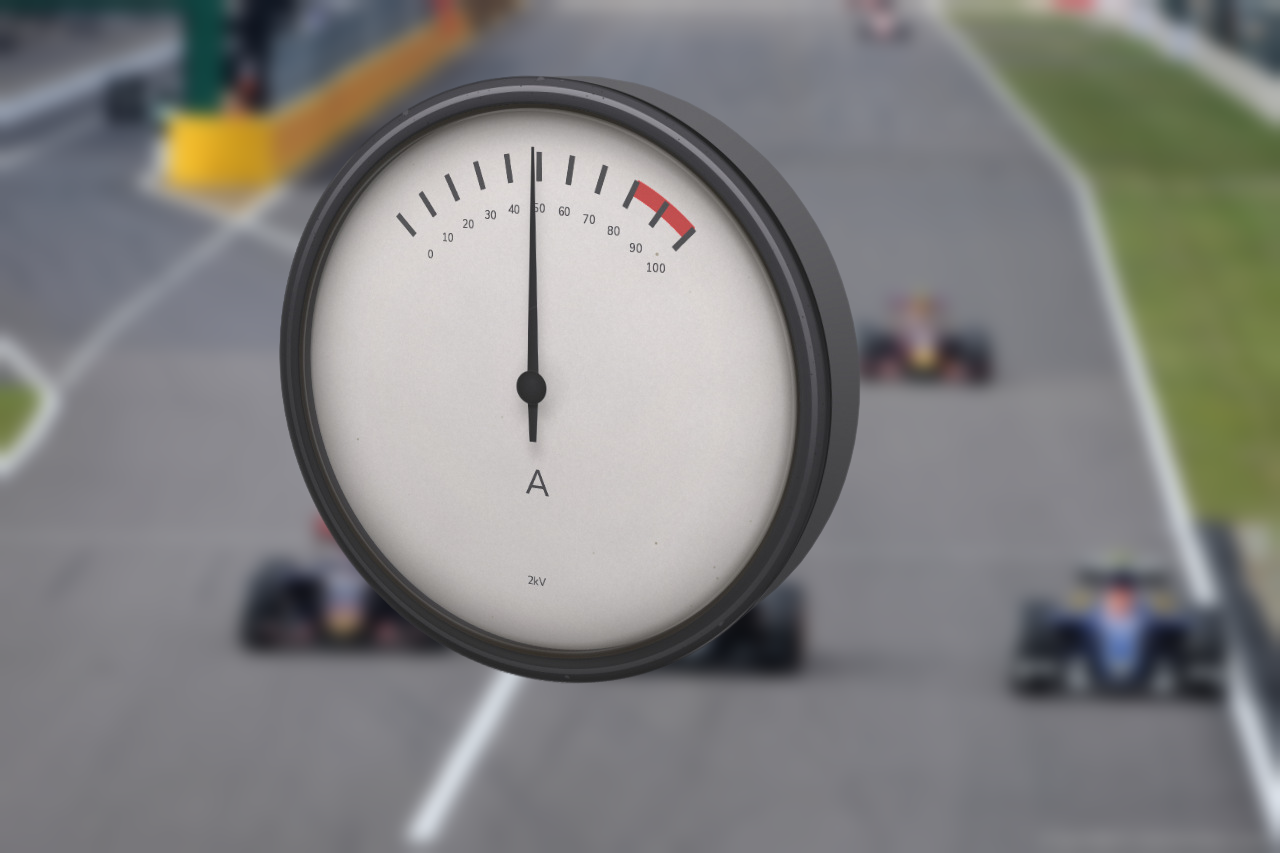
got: 50 A
